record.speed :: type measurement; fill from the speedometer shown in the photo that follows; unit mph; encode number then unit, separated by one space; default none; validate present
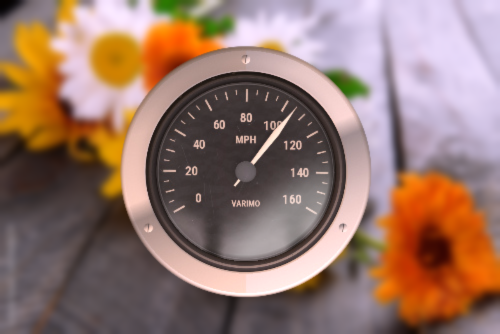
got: 105 mph
